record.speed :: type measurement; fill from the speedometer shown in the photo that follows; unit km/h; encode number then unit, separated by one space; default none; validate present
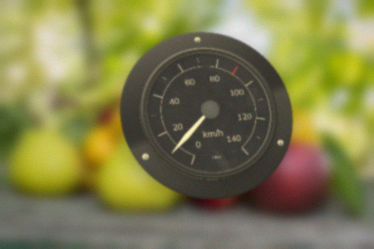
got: 10 km/h
